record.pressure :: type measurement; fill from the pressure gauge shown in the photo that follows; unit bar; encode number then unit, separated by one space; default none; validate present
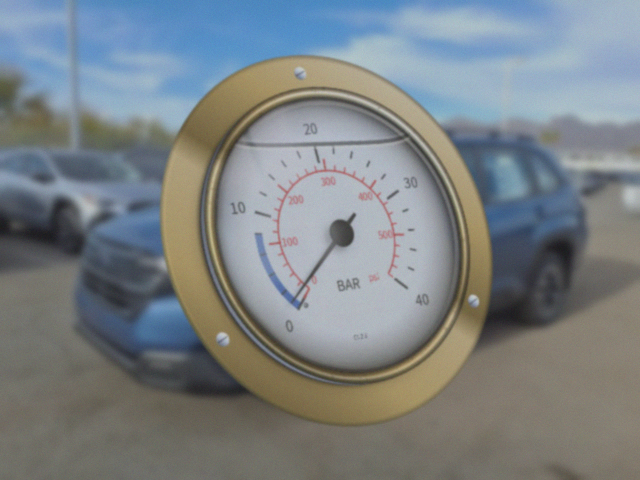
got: 1 bar
